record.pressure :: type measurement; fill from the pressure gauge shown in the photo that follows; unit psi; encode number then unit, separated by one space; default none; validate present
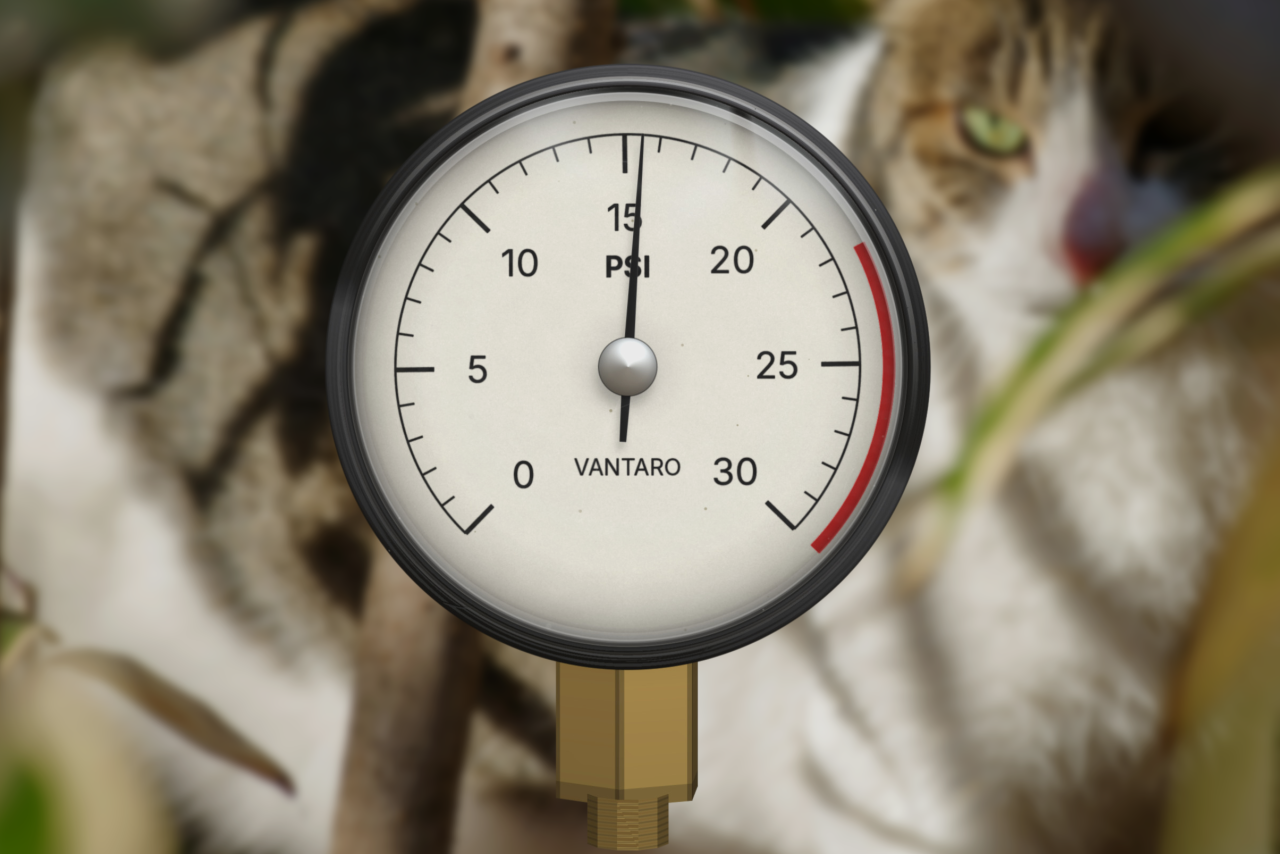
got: 15.5 psi
